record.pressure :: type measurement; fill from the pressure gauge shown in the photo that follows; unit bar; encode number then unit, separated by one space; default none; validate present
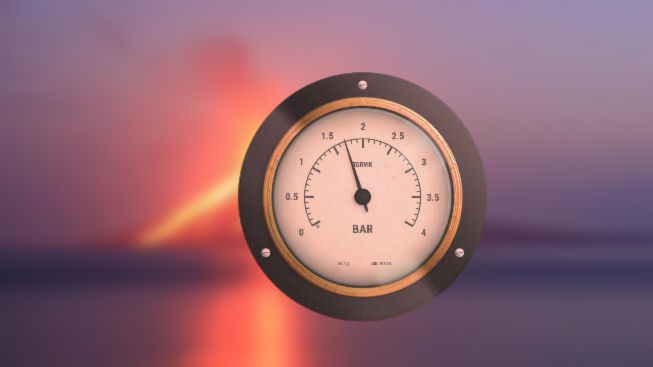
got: 1.7 bar
